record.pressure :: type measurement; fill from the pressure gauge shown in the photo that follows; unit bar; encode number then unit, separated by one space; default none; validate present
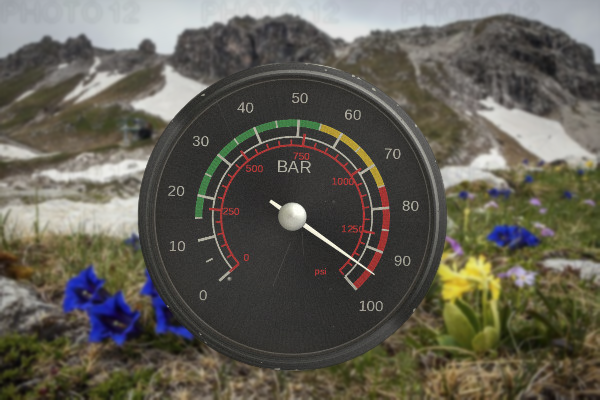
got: 95 bar
